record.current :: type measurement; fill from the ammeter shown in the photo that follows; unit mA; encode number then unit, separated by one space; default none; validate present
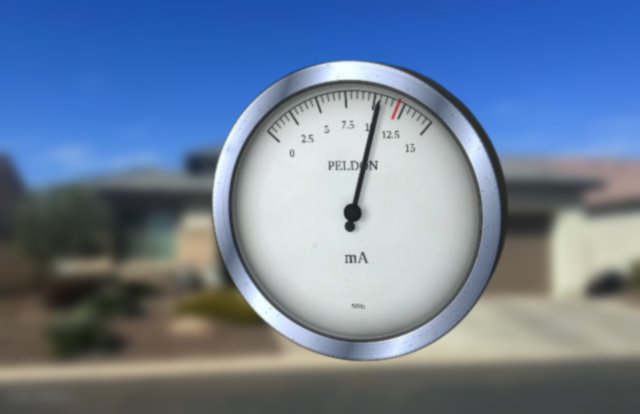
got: 10.5 mA
